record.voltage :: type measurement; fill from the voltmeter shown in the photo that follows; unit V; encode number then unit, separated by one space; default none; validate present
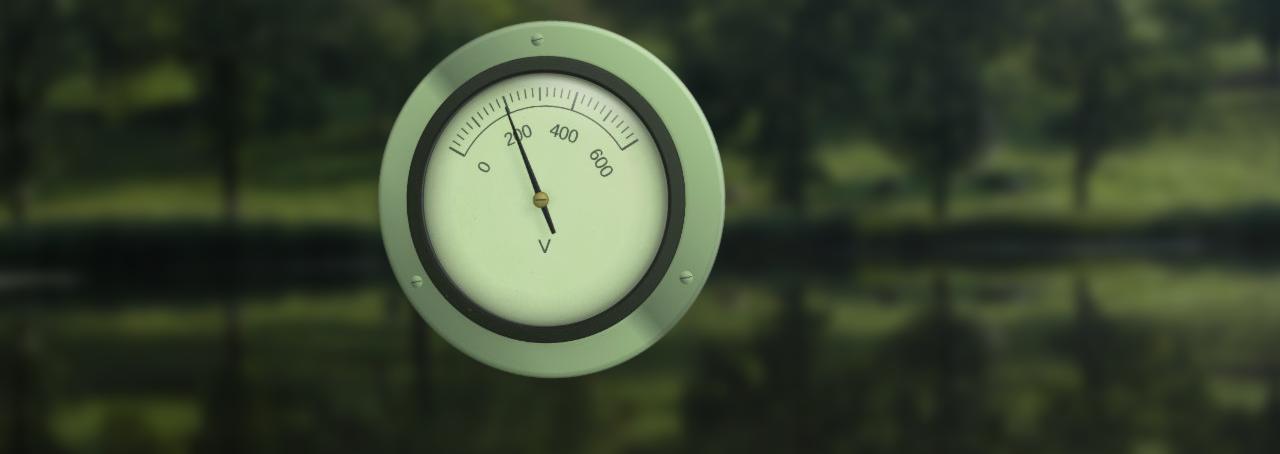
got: 200 V
